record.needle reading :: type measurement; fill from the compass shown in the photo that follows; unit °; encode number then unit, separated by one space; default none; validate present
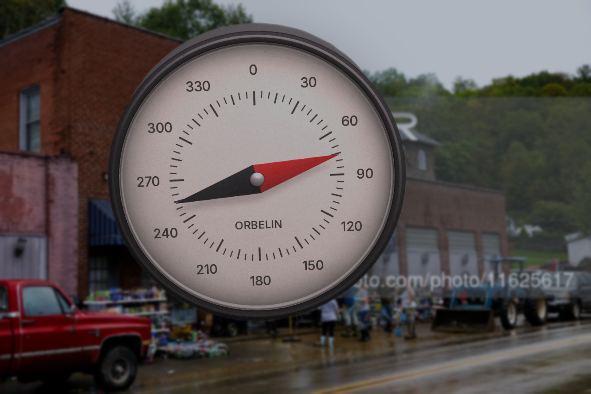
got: 75 °
